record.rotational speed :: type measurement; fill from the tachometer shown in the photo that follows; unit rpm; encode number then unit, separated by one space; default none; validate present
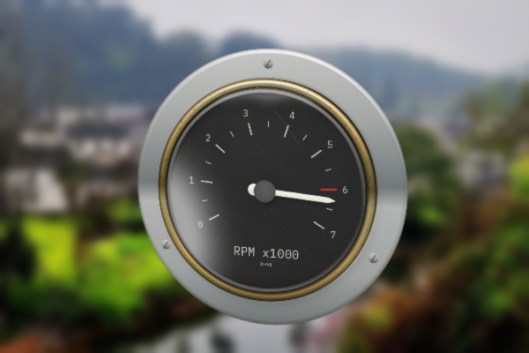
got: 6250 rpm
